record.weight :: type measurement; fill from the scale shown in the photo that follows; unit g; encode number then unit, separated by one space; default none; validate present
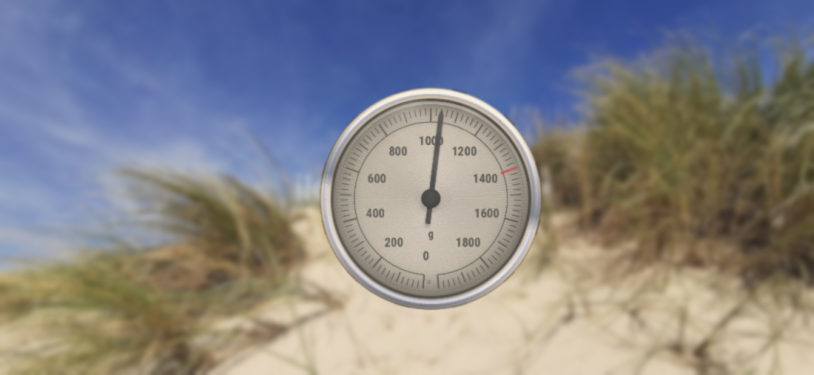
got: 1040 g
